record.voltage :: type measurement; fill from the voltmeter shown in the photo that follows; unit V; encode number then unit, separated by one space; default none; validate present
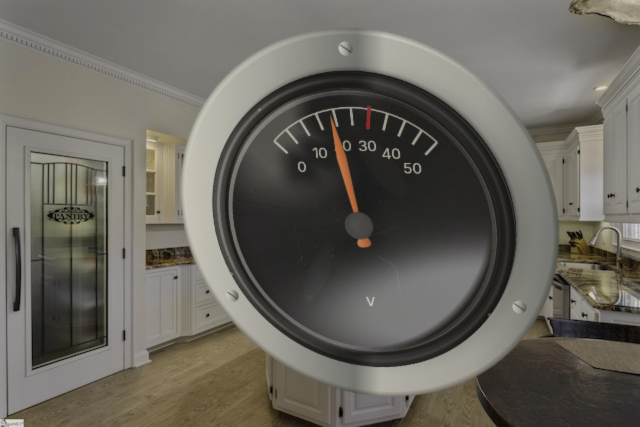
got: 20 V
